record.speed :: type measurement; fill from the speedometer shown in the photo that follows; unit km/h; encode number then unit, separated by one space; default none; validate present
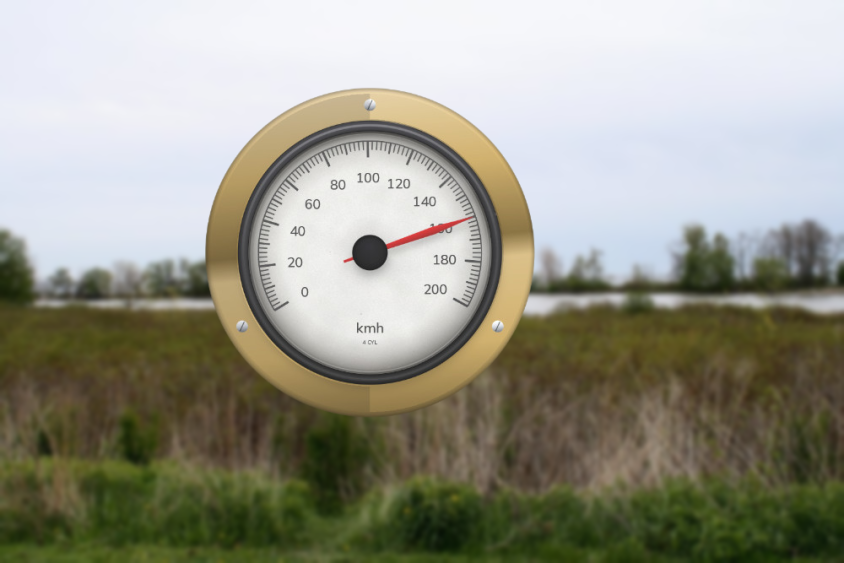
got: 160 km/h
